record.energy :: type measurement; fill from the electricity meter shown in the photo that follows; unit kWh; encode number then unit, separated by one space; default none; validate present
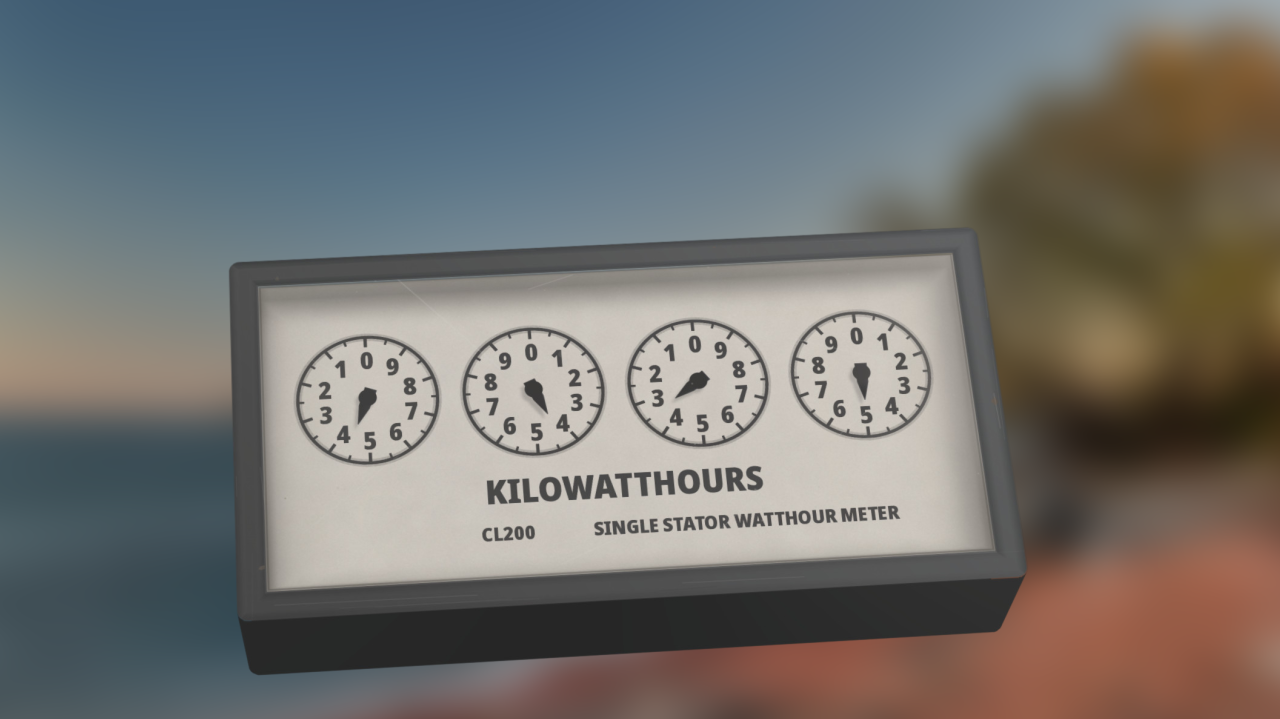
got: 4435 kWh
